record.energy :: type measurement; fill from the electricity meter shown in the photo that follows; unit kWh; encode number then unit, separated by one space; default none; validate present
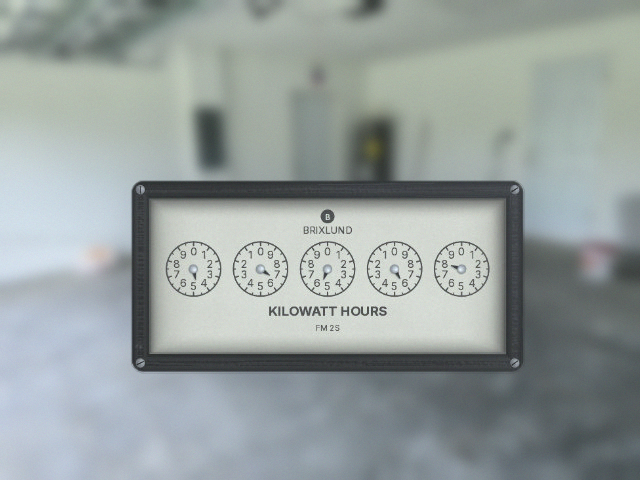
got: 46558 kWh
